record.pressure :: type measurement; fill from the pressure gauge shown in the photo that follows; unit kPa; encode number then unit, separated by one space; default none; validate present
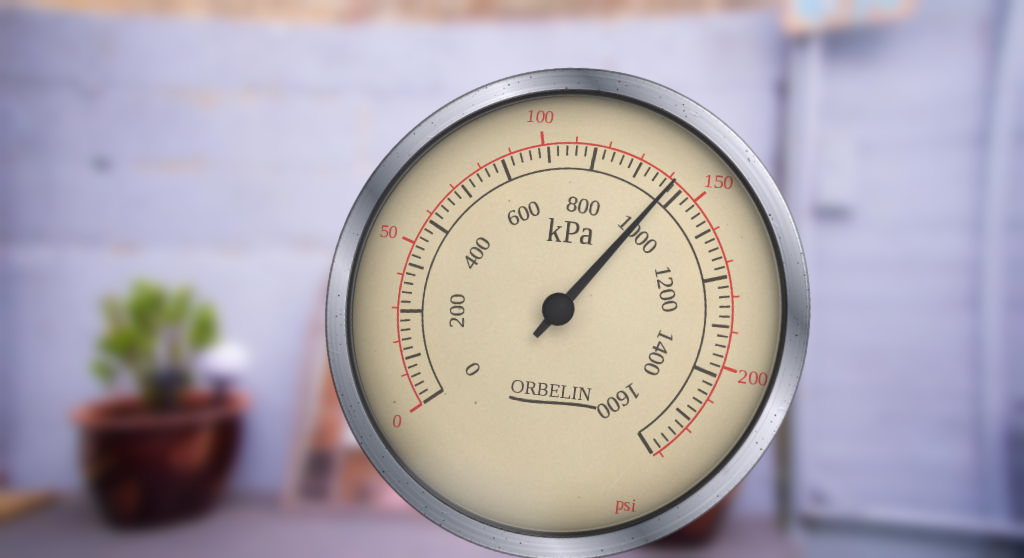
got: 980 kPa
